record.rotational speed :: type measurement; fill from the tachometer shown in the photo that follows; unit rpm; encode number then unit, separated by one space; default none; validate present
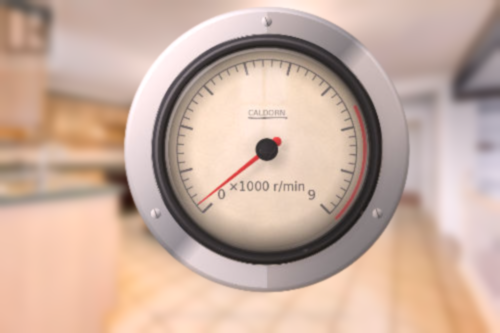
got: 200 rpm
